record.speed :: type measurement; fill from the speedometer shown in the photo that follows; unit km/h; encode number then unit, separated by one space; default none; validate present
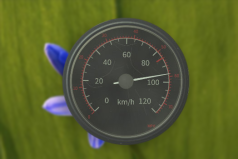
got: 95 km/h
